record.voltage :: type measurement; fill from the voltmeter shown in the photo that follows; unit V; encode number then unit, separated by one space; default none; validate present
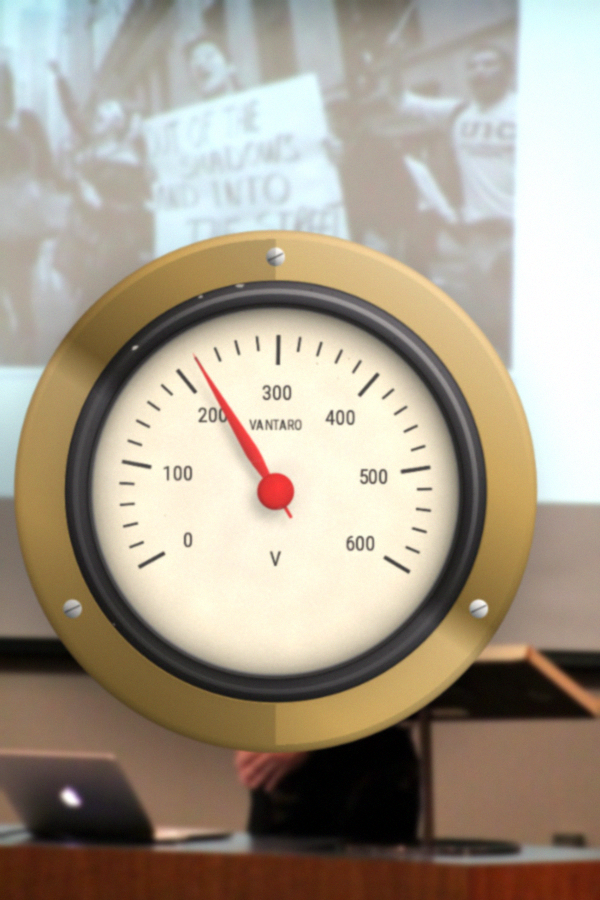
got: 220 V
